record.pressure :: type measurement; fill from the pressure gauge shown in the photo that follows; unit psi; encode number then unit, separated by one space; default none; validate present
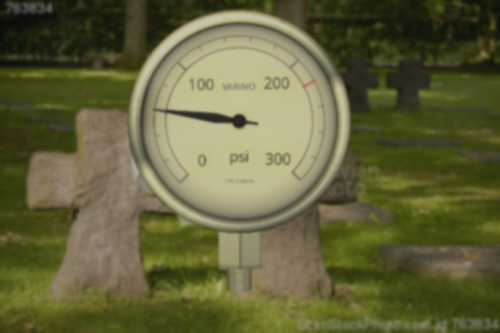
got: 60 psi
